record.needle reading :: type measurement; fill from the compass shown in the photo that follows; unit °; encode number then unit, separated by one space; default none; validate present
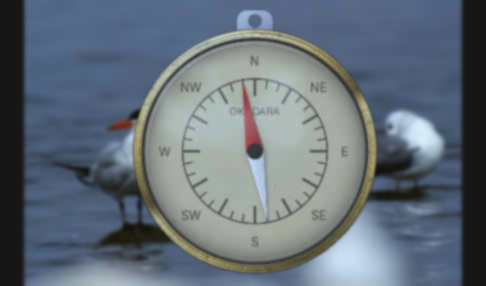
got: 350 °
